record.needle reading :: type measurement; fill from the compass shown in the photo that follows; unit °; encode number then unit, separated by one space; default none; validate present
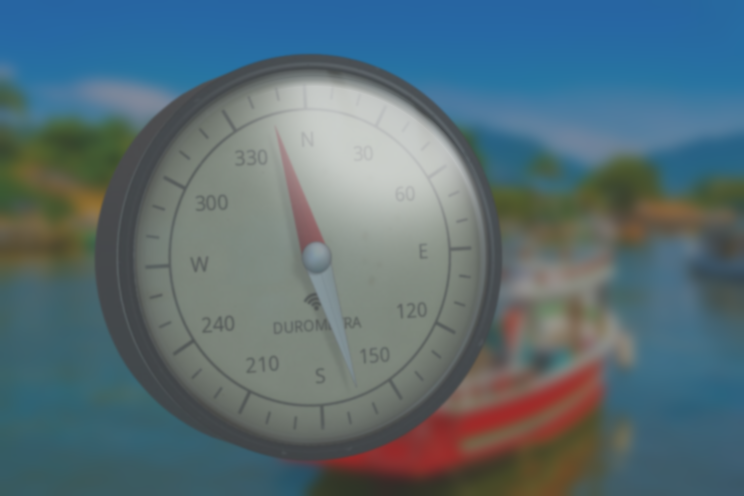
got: 345 °
